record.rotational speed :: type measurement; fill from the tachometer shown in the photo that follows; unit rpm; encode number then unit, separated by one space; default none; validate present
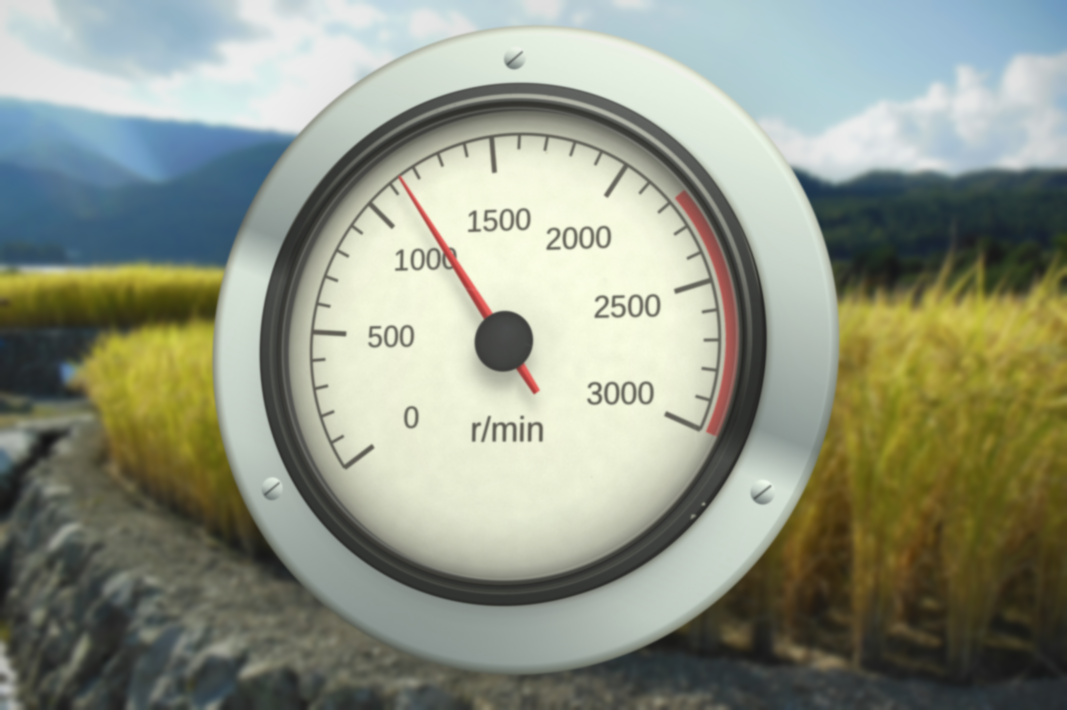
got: 1150 rpm
